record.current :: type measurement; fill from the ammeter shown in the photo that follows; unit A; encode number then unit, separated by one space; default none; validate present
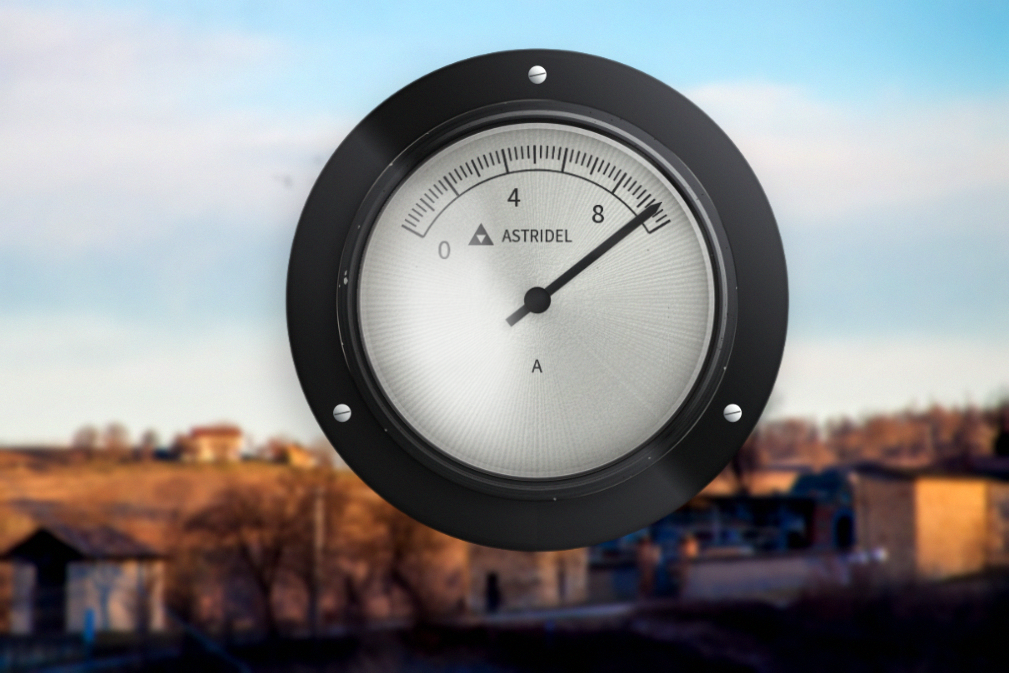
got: 9.4 A
